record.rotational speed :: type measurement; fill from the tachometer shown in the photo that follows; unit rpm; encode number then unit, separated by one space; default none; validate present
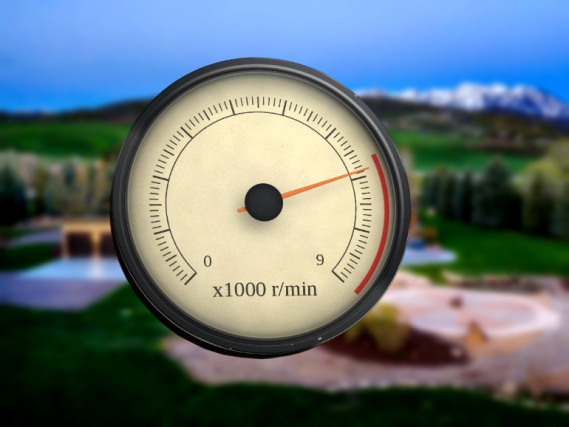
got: 6900 rpm
